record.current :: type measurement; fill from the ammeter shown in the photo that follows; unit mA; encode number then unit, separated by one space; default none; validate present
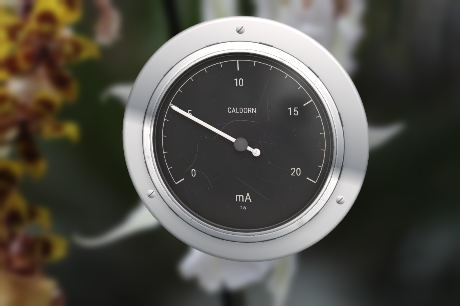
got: 5 mA
